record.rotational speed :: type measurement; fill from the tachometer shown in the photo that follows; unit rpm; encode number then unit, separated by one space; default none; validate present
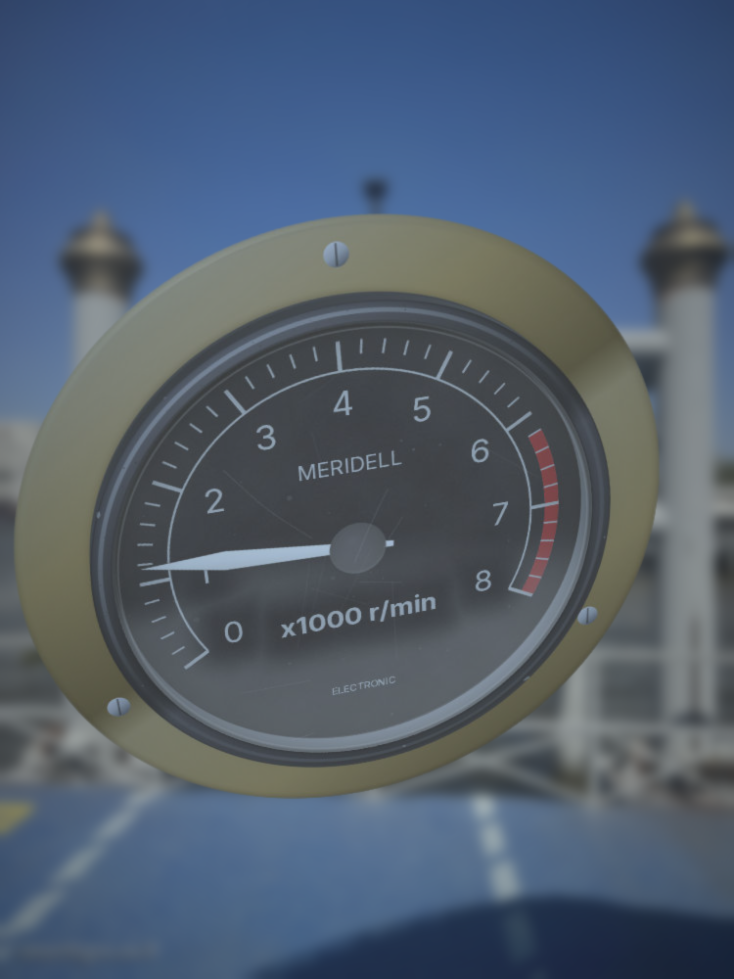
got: 1200 rpm
